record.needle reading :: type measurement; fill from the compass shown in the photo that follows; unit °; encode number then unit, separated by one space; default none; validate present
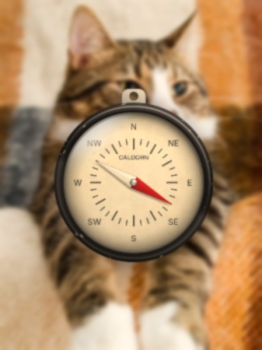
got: 120 °
